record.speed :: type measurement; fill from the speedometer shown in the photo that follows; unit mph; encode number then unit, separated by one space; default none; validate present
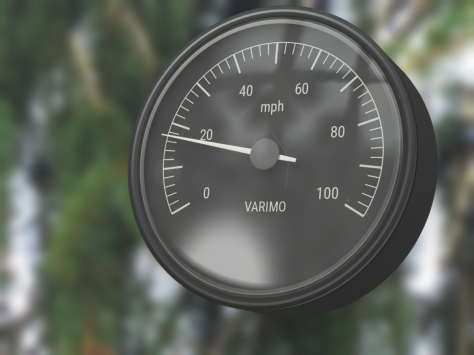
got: 17 mph
